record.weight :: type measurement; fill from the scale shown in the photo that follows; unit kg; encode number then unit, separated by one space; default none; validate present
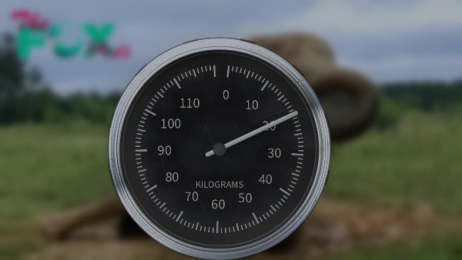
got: 20 kg
